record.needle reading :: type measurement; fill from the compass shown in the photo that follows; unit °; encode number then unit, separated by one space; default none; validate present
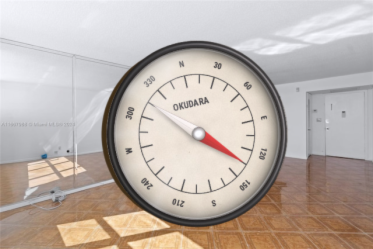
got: 135 °
